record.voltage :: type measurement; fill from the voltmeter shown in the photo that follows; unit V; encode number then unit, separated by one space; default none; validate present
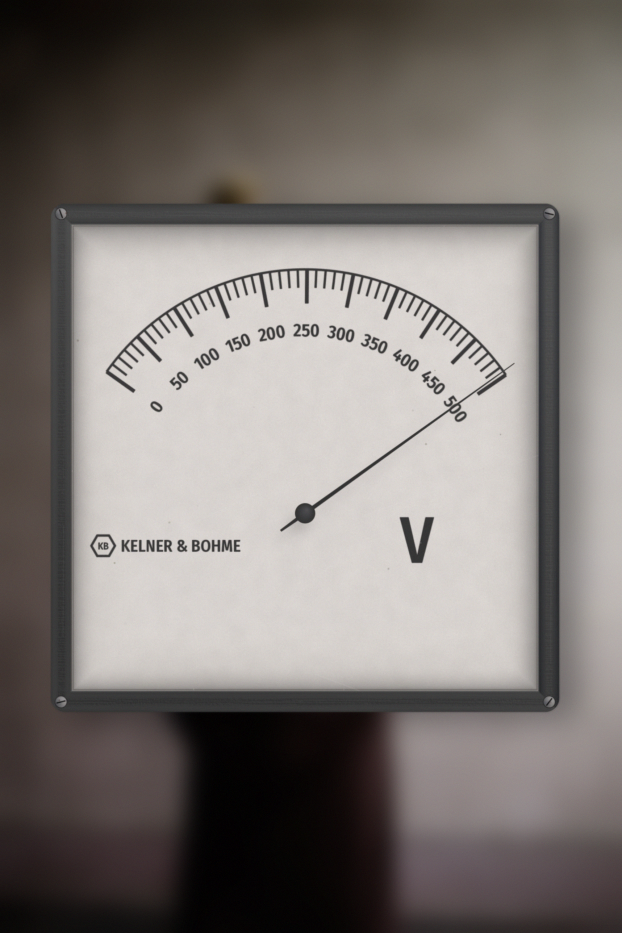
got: 495 V
